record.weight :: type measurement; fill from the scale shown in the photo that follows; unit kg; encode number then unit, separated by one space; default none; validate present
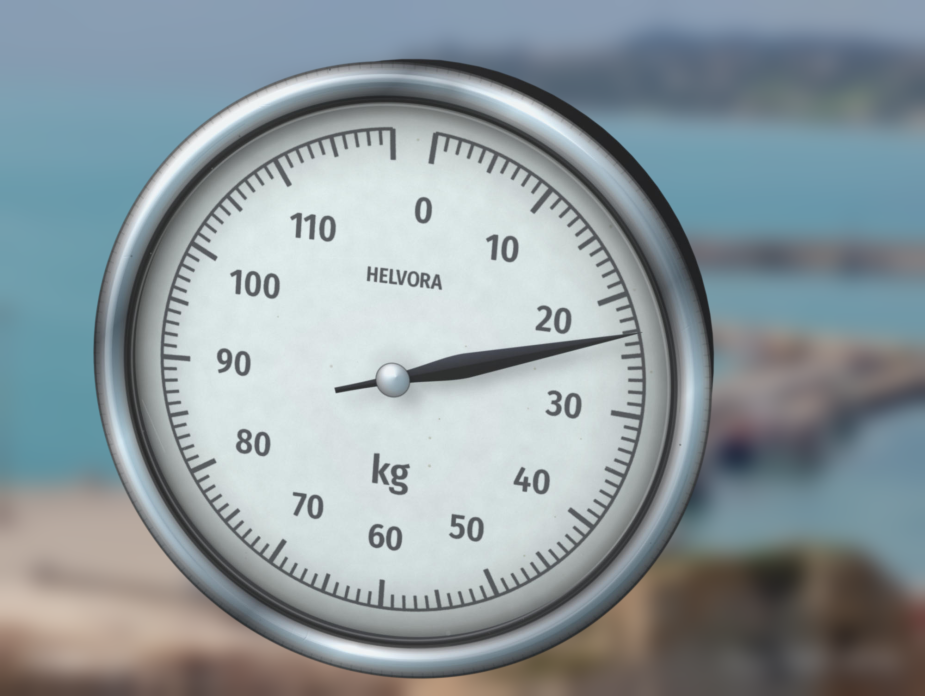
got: 23 kg
